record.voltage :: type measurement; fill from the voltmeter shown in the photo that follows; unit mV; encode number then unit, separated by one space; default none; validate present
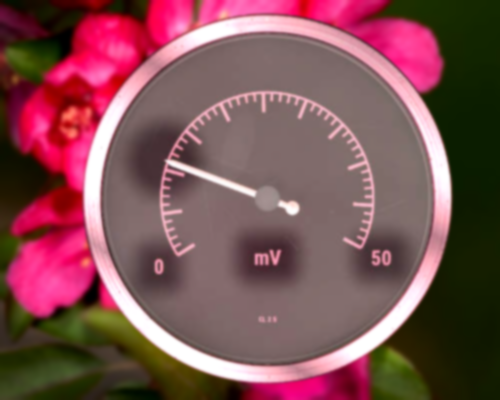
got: 11 mV
